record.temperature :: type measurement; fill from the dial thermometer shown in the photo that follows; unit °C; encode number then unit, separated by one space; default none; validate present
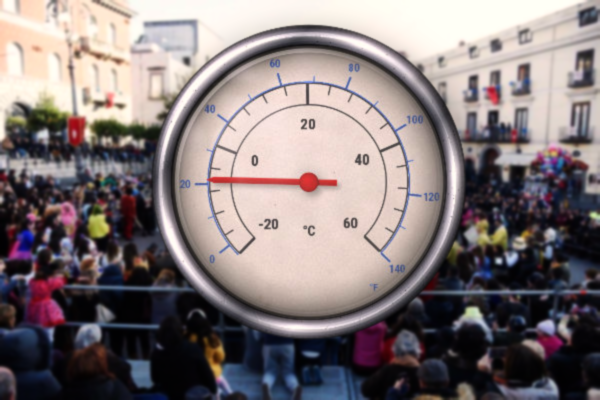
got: -6 °C
